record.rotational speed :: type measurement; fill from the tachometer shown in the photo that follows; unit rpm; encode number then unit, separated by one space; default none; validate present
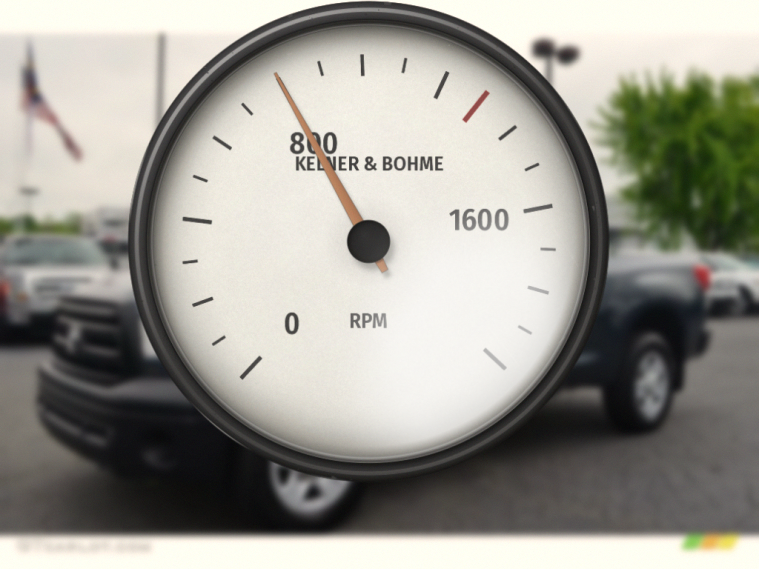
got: 800 rpm
